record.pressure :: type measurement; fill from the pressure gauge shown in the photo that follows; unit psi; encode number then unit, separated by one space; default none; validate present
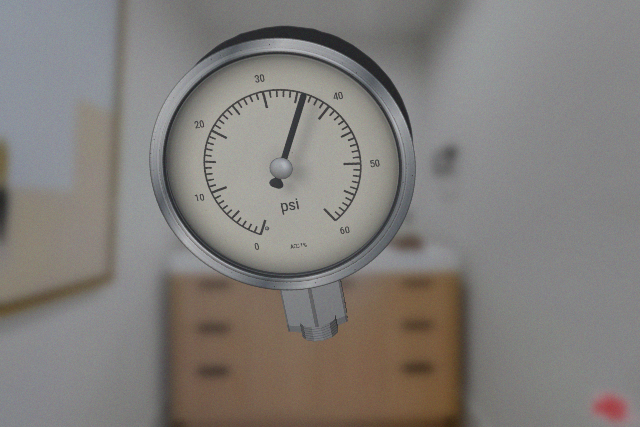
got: 36 psi
